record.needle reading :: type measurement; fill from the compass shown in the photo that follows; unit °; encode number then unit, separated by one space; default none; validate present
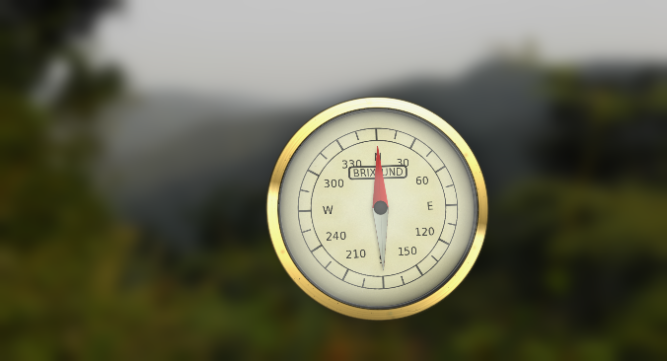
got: 0 °
